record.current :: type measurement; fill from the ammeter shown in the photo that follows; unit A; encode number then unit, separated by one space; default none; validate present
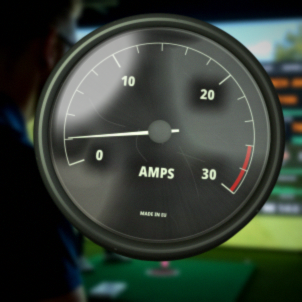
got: 2 A
